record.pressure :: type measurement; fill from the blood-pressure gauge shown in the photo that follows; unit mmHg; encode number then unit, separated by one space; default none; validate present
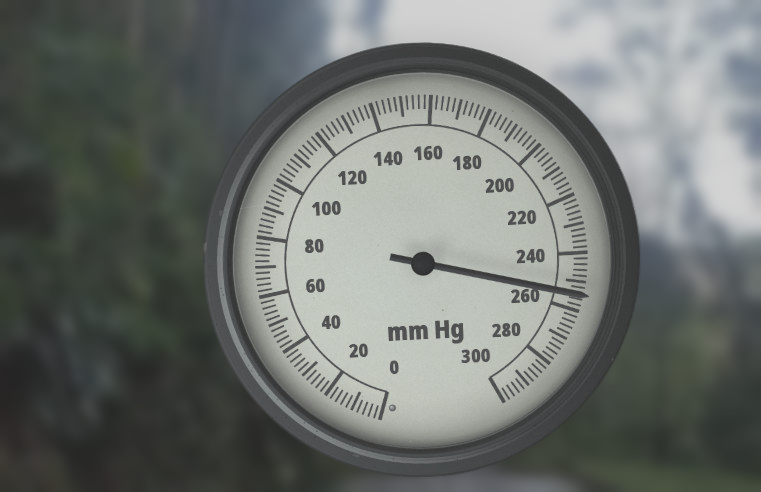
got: 254 mmHg
